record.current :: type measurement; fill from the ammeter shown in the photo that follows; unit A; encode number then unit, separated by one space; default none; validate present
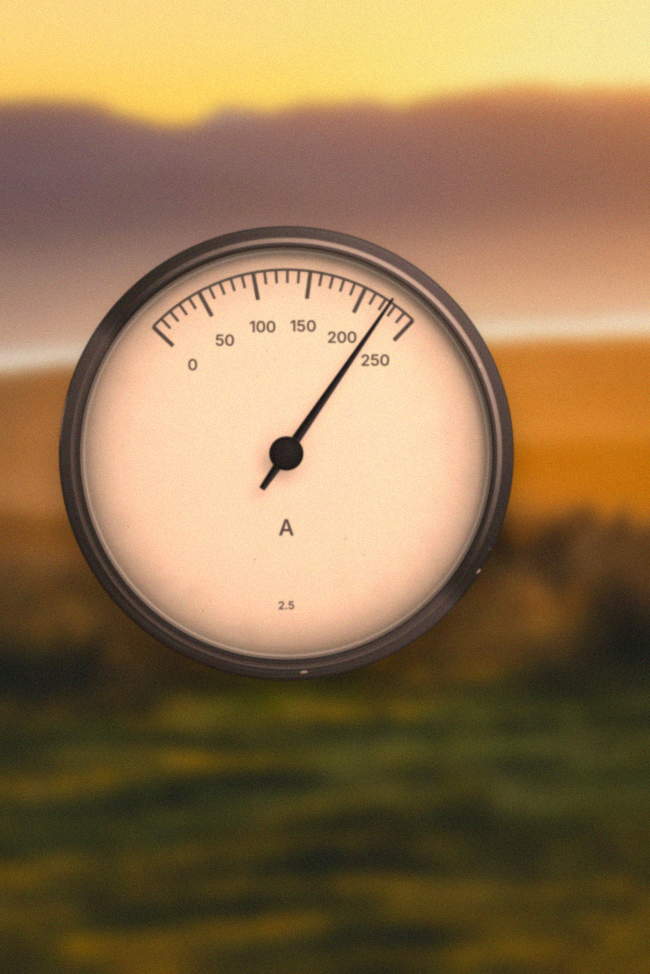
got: 225 A
